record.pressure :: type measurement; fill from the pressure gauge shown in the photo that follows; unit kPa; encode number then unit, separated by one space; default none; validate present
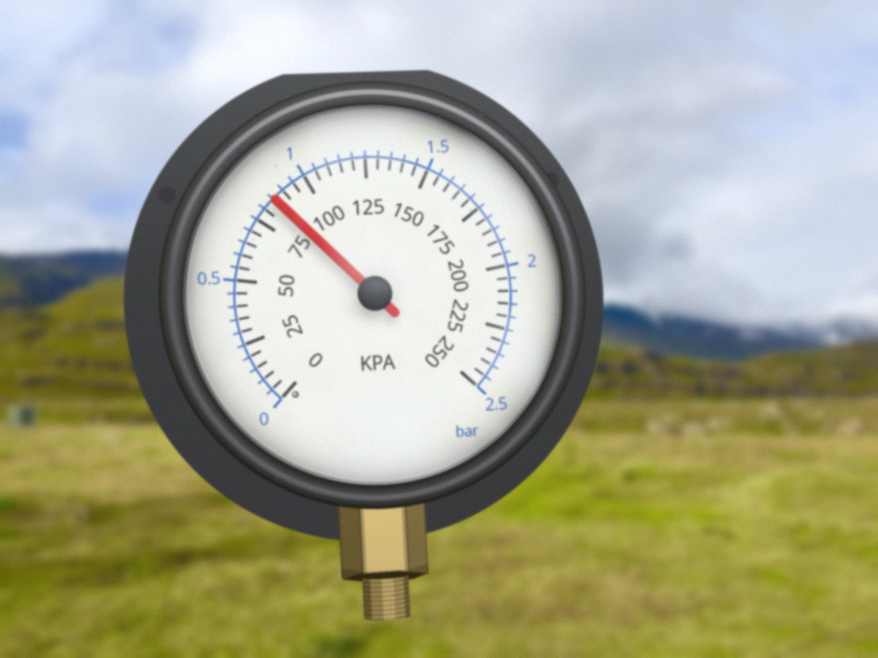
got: 85 kPa
